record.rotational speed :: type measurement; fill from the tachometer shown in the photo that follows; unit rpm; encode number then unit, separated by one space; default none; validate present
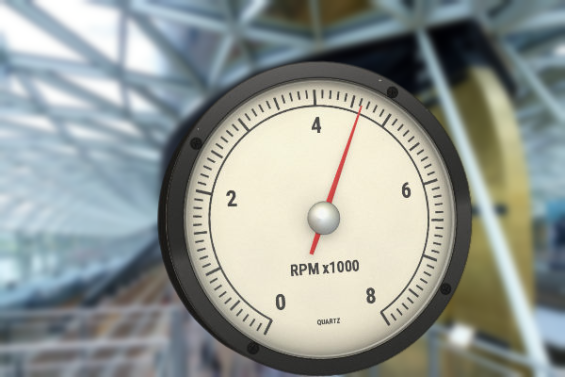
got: 4600 rpm
